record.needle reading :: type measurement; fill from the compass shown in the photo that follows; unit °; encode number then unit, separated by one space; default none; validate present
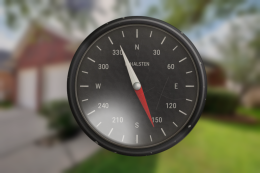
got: 157.5 °
